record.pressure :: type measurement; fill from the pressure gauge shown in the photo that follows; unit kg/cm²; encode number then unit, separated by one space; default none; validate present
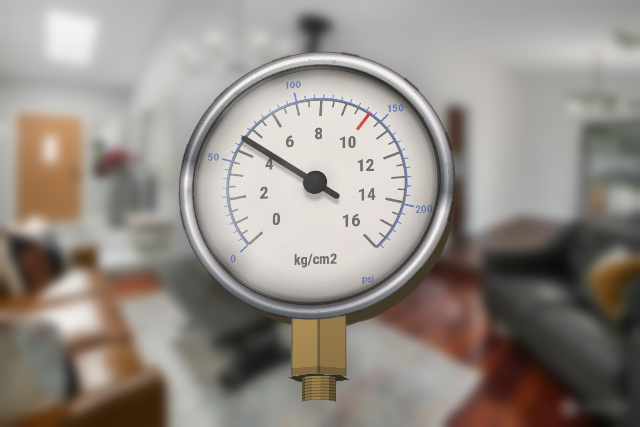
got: 4.5 kg/cm²
